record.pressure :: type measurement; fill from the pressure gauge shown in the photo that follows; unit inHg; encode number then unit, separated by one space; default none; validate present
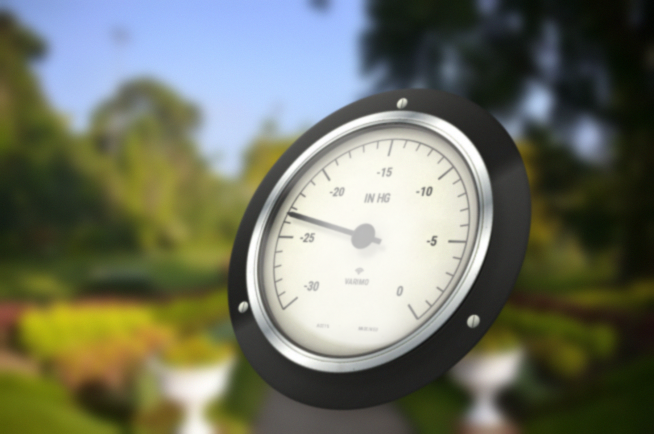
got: -23.5 inHg
